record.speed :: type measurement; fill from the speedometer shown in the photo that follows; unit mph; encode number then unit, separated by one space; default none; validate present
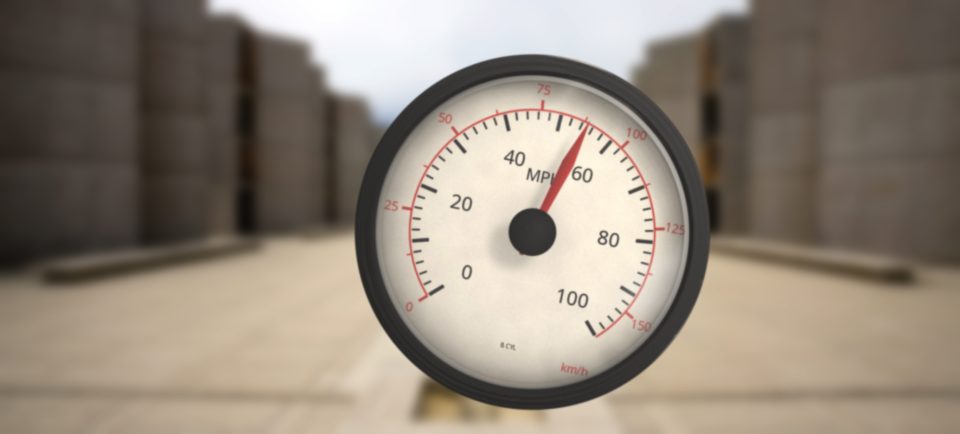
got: 55 mph
